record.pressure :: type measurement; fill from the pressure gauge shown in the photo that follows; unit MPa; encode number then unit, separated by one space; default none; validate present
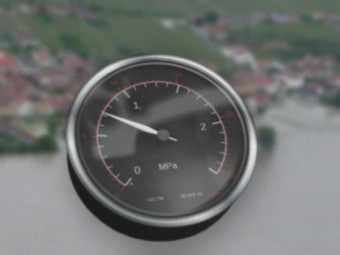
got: 0.7 MPa
